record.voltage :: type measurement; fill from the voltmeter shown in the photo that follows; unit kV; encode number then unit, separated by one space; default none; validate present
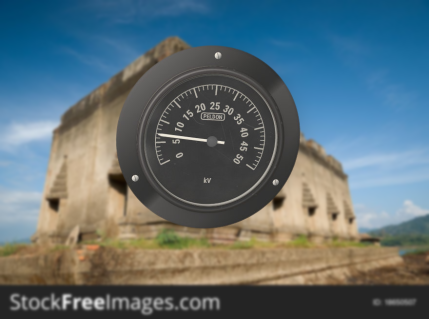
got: 7 kV
